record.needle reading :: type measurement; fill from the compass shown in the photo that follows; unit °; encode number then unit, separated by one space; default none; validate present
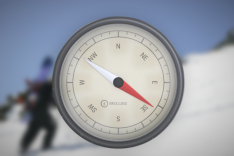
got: 125 °
